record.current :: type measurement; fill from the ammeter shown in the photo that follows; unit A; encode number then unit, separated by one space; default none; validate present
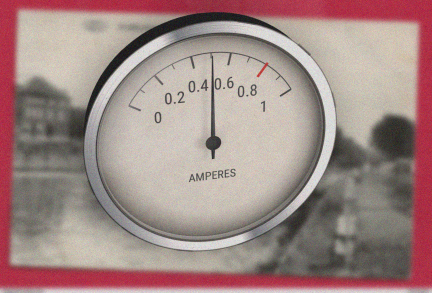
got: 0.5 A
